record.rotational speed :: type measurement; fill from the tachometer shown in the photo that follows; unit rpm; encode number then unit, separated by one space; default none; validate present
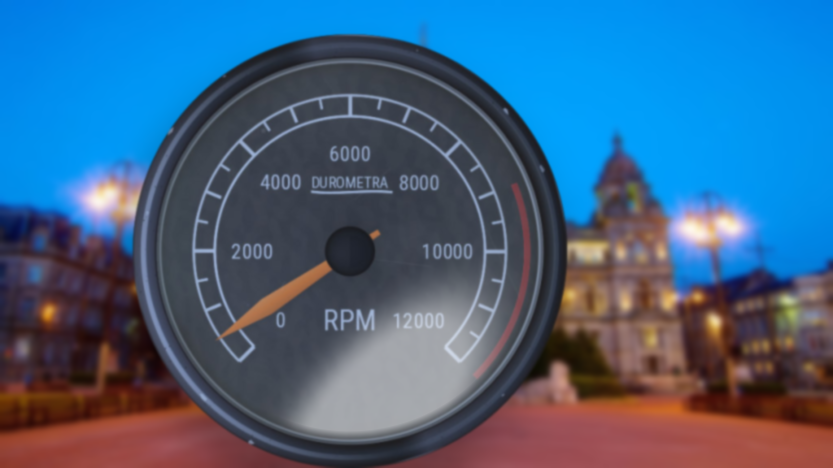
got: 500 rpm
